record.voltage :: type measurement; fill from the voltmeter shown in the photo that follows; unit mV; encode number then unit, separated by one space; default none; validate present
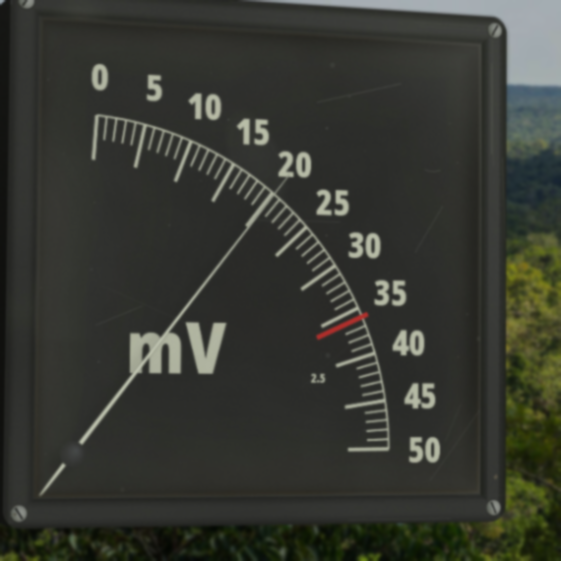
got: 20 mV
